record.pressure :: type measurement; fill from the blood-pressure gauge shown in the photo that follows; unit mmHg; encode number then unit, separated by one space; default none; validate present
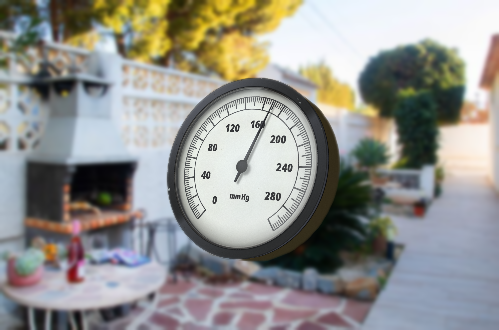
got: 170 mmHg
